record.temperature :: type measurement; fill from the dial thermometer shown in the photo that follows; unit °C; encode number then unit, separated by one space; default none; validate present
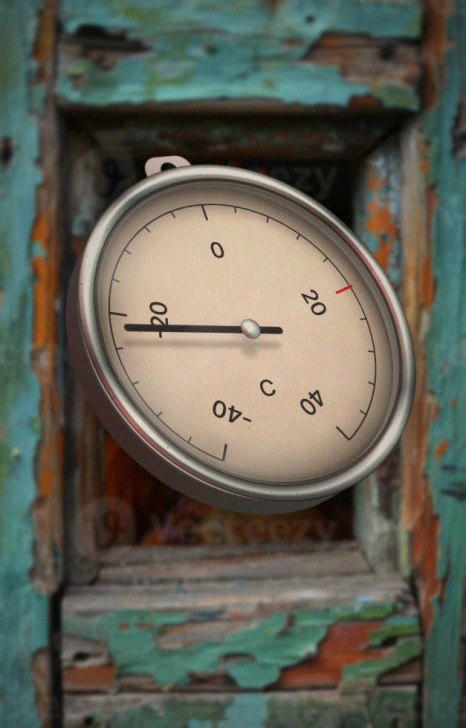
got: -22 °C
